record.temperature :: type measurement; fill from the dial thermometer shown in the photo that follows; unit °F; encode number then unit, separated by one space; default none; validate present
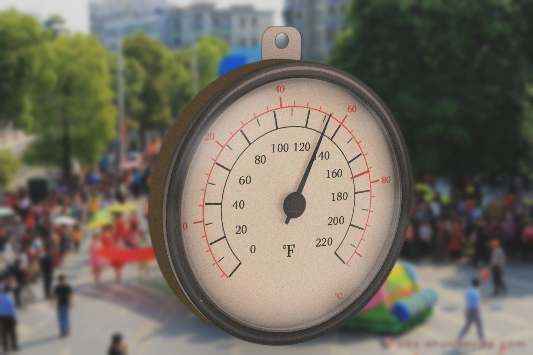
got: 130 °F
